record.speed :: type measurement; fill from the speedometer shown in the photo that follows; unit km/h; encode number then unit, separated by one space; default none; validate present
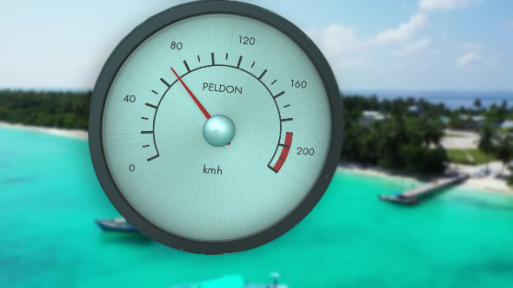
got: 70 km/h
